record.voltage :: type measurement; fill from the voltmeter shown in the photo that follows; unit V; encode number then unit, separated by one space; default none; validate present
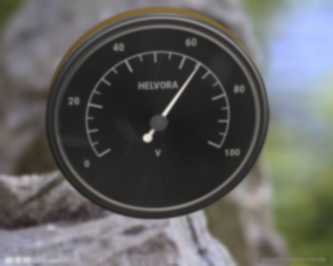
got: 65 V
